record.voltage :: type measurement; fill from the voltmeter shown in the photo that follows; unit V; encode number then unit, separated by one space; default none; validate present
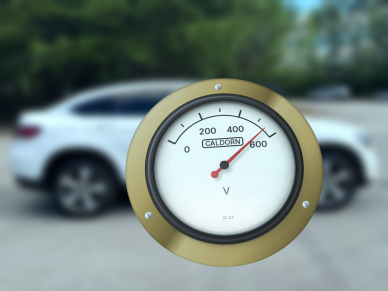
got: 550 V
